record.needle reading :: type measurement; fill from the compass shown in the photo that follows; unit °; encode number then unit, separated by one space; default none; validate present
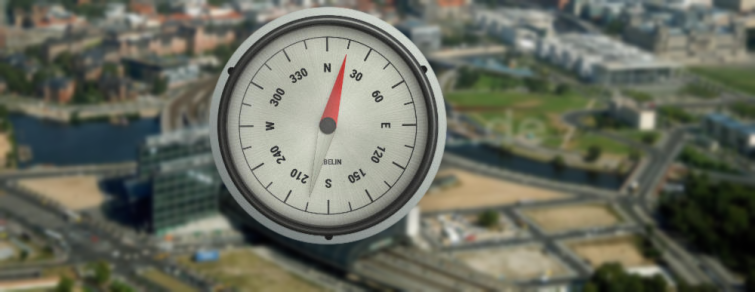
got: 15 °
